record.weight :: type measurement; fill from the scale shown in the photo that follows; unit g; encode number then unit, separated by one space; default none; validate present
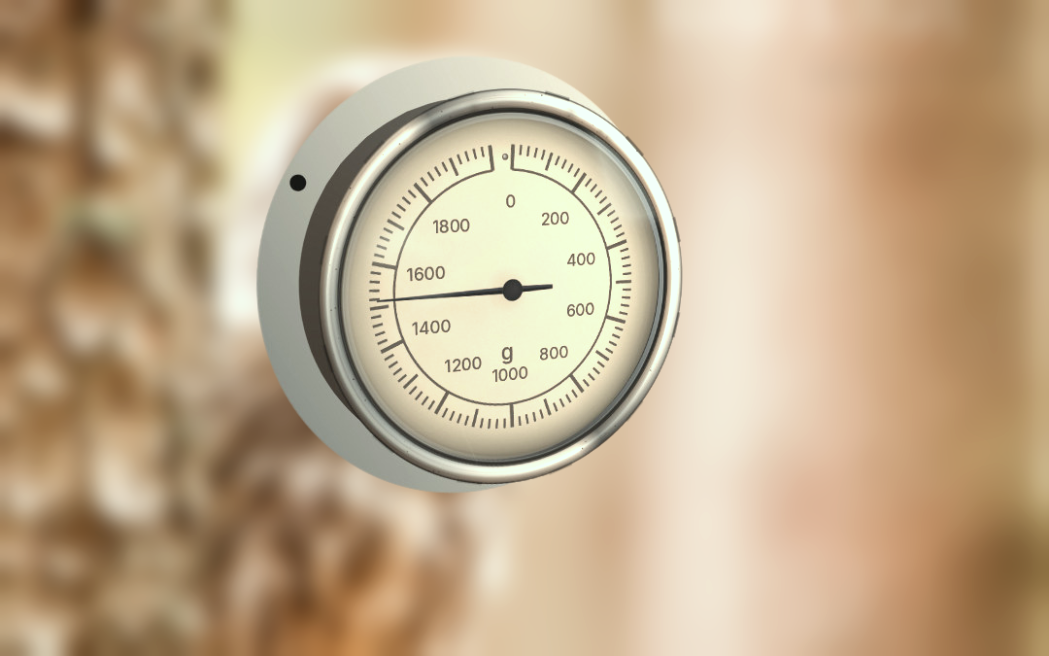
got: 1520 g
